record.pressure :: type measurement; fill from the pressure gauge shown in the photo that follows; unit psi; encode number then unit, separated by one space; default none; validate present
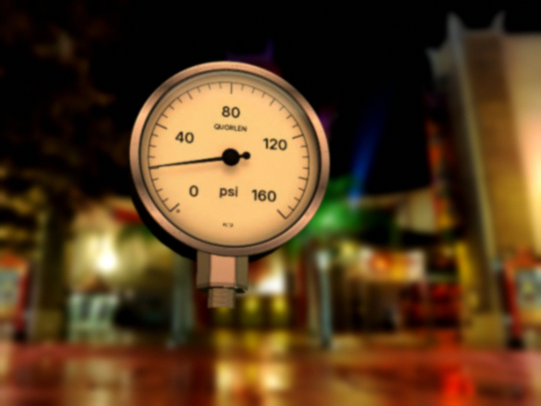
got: 20 psi
